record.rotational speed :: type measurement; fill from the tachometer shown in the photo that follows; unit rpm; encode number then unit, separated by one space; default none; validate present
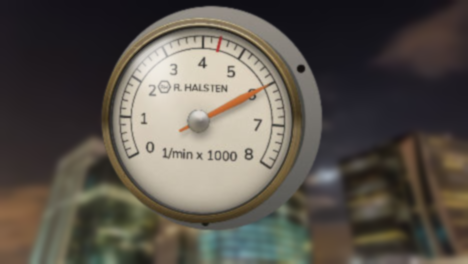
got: 6000 rpm
